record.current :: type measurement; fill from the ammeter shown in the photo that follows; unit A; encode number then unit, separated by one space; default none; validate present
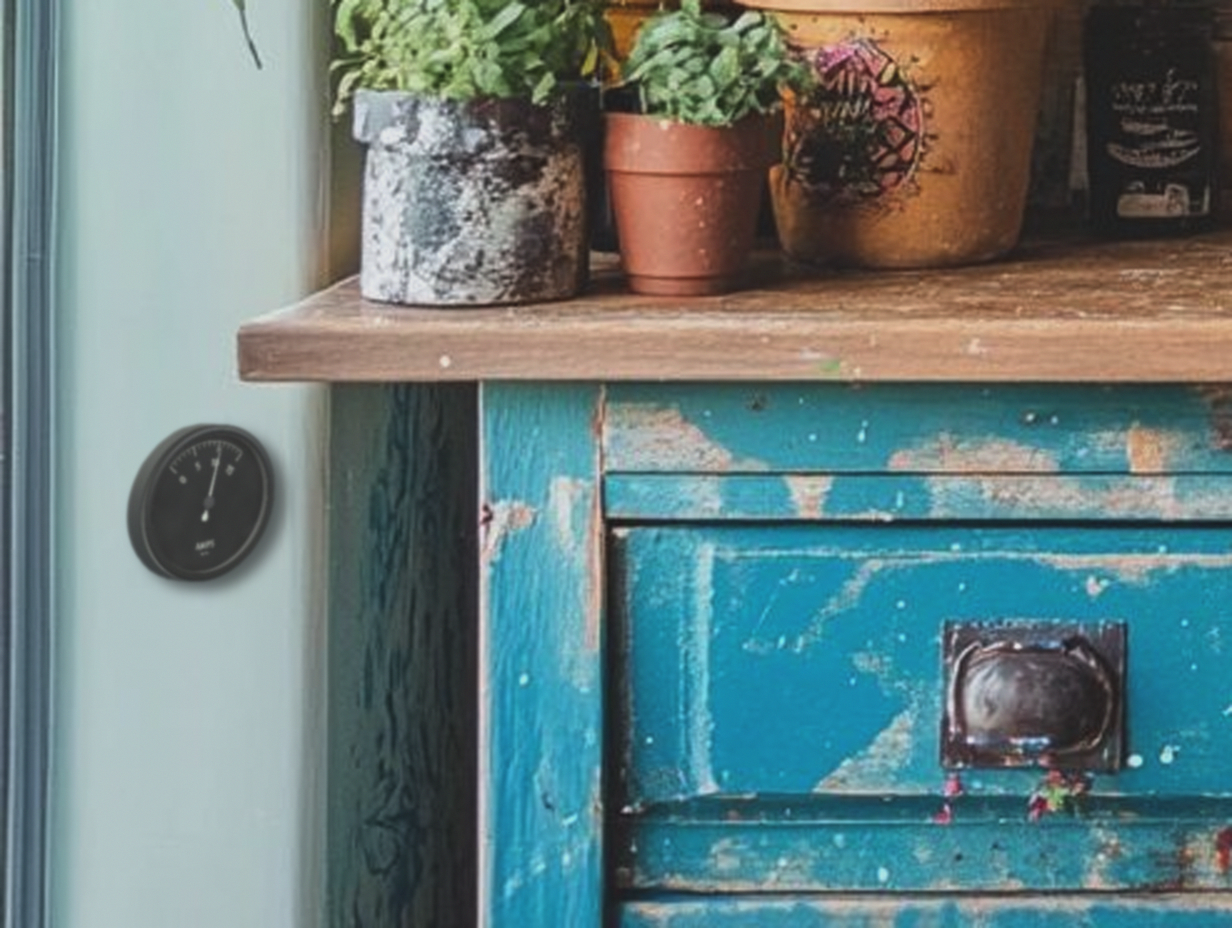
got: 10 A
